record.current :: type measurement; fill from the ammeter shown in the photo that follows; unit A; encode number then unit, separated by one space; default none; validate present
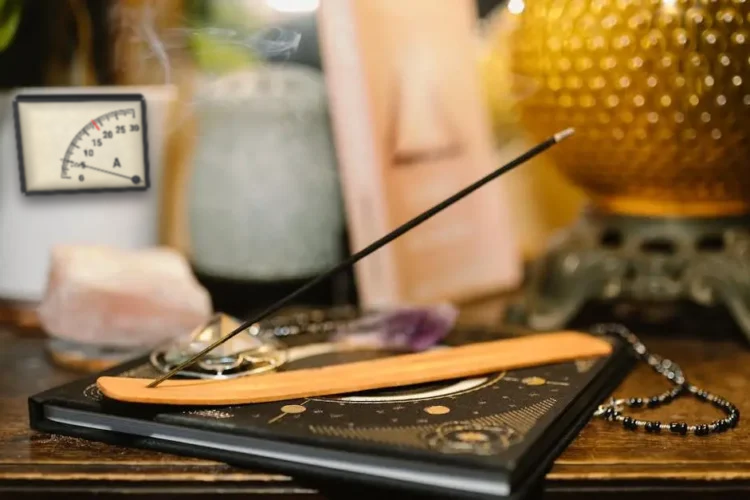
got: 5 A
